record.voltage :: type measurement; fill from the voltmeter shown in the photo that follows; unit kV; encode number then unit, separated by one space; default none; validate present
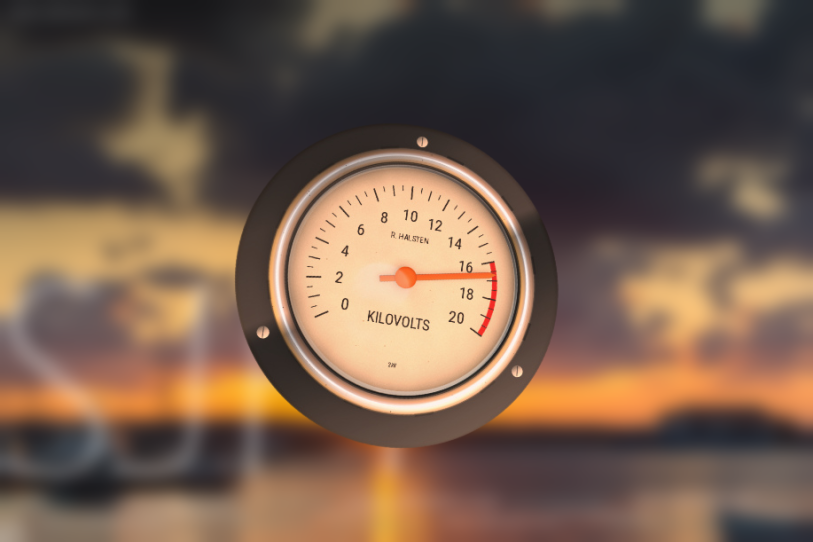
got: 16.75 kV
